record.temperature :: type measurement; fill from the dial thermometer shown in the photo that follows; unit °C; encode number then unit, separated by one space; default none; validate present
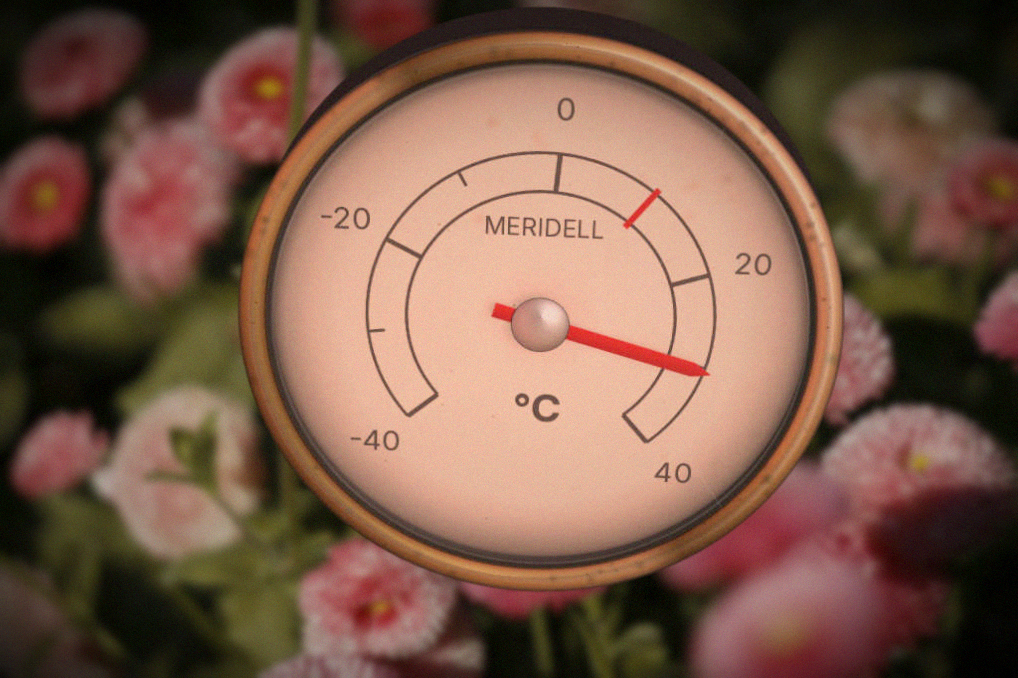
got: 30 °C
